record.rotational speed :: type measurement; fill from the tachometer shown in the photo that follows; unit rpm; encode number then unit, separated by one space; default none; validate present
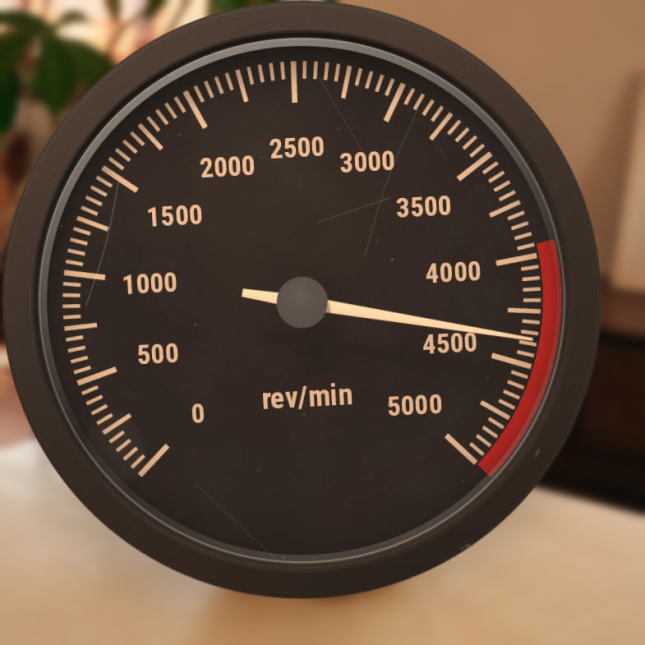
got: 4375 rpm
